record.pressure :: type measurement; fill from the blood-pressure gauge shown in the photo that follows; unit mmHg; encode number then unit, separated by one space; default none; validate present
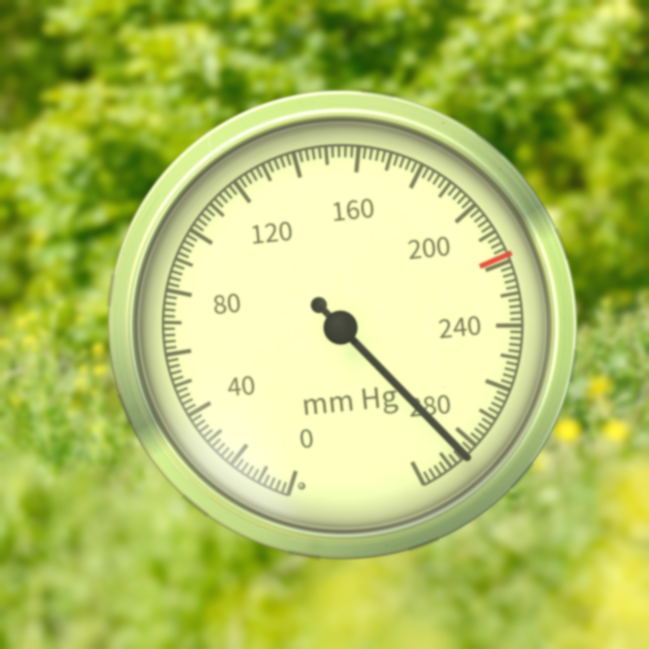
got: 284 mmHg
